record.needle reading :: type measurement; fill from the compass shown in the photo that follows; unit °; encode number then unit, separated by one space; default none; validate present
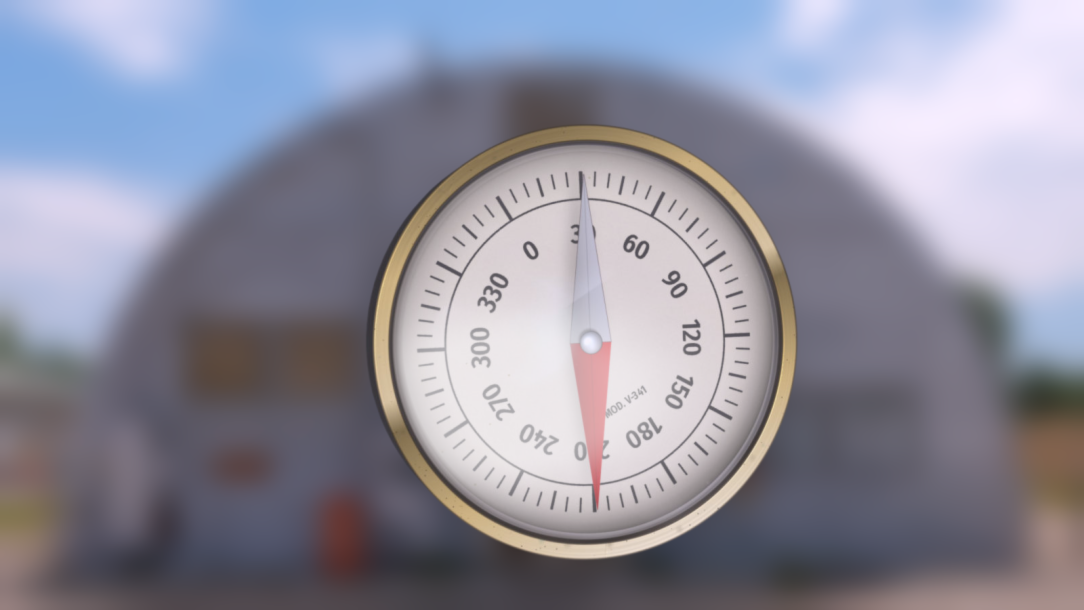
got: 210 °
